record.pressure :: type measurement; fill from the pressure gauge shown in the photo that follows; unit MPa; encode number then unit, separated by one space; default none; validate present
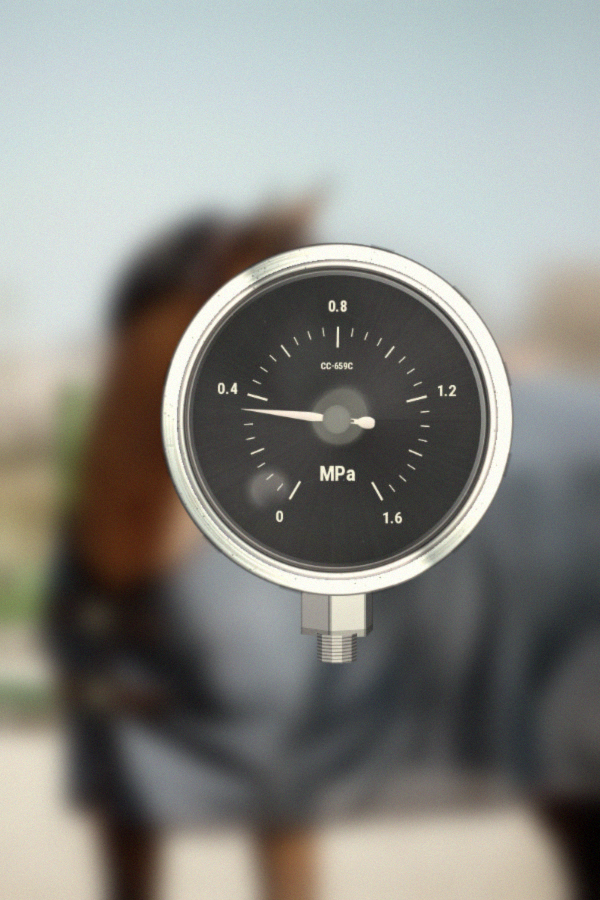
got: 0.35 MPa
